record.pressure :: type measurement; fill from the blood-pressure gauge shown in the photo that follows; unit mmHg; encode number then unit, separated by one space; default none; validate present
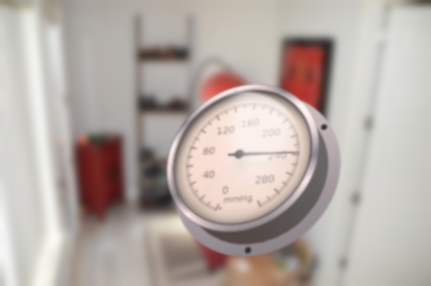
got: 240 mmHg
